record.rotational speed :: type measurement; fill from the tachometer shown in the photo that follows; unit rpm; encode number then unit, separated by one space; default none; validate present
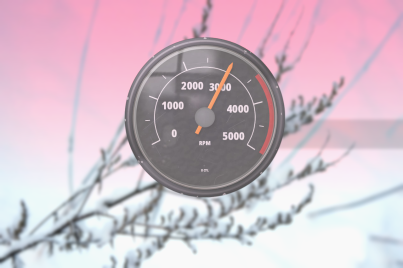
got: 3000 rpm
